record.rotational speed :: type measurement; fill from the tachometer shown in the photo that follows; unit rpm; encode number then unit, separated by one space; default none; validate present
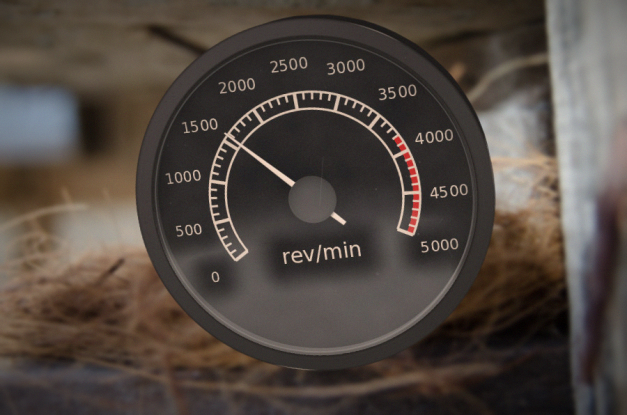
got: 1600 rpm
